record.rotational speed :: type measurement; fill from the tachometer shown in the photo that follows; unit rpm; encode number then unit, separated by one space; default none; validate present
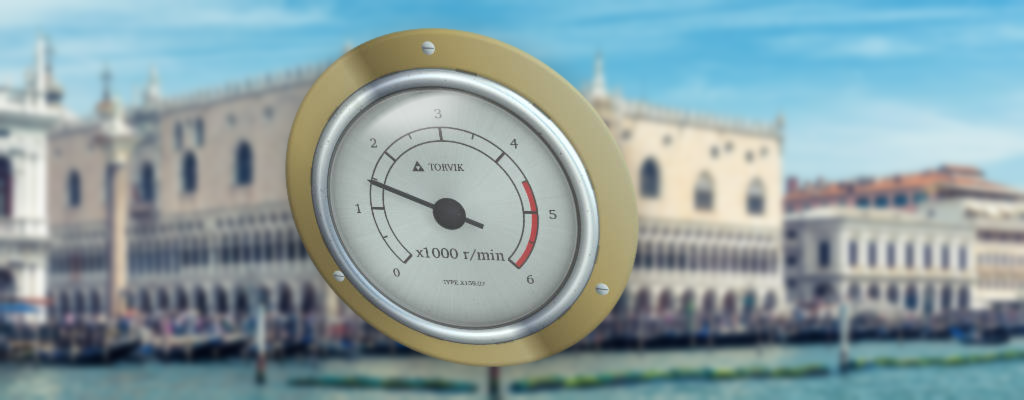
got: 1500 rpm
